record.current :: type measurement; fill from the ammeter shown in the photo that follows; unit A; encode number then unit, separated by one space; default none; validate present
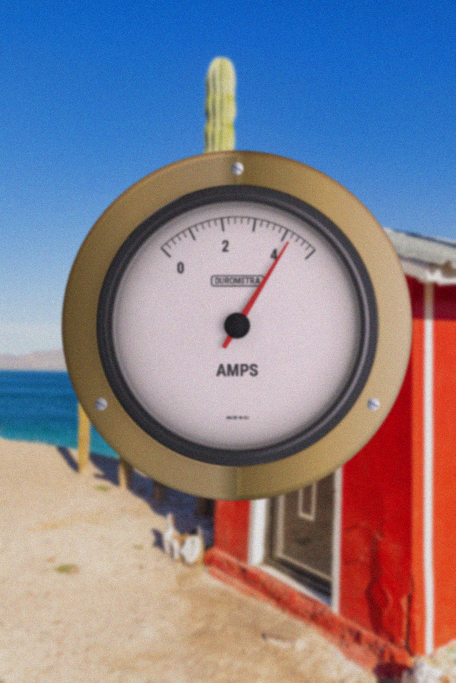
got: 4.2 A
